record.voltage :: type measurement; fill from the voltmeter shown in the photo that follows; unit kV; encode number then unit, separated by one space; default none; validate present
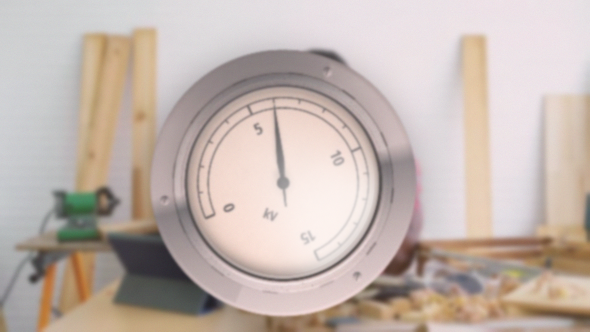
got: 6 kV
